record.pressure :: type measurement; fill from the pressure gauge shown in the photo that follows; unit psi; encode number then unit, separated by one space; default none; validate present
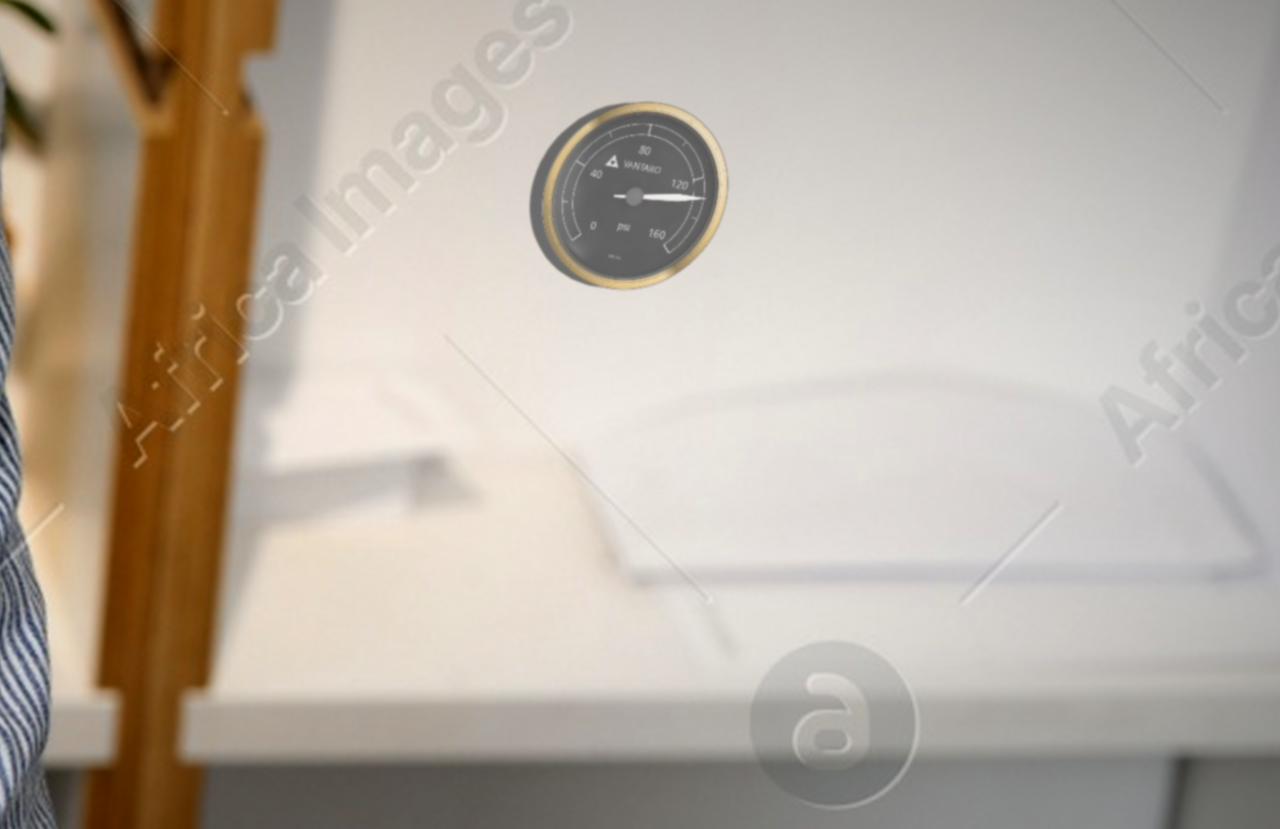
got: 130 psi
